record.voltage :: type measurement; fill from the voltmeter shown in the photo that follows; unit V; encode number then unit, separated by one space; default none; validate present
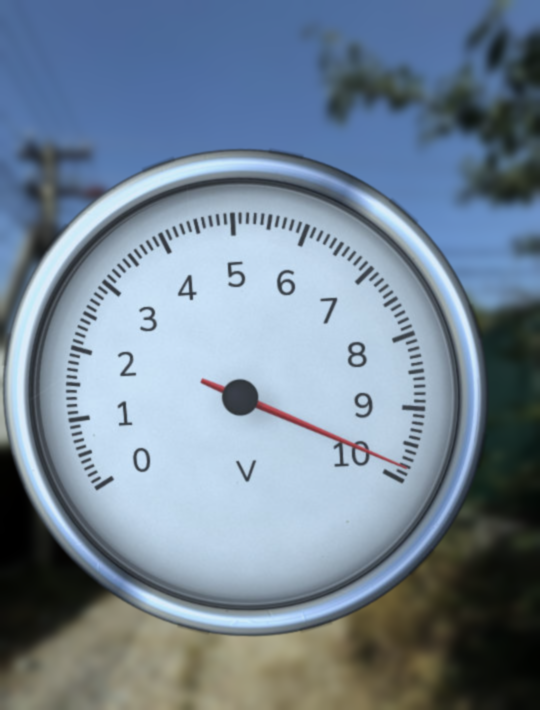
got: 9.8 V
